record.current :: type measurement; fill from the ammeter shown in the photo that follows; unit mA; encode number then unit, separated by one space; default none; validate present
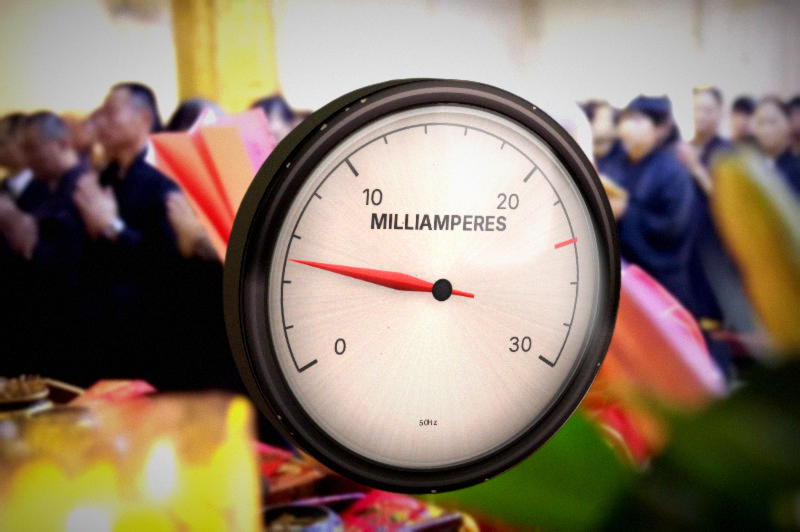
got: 5 mA
